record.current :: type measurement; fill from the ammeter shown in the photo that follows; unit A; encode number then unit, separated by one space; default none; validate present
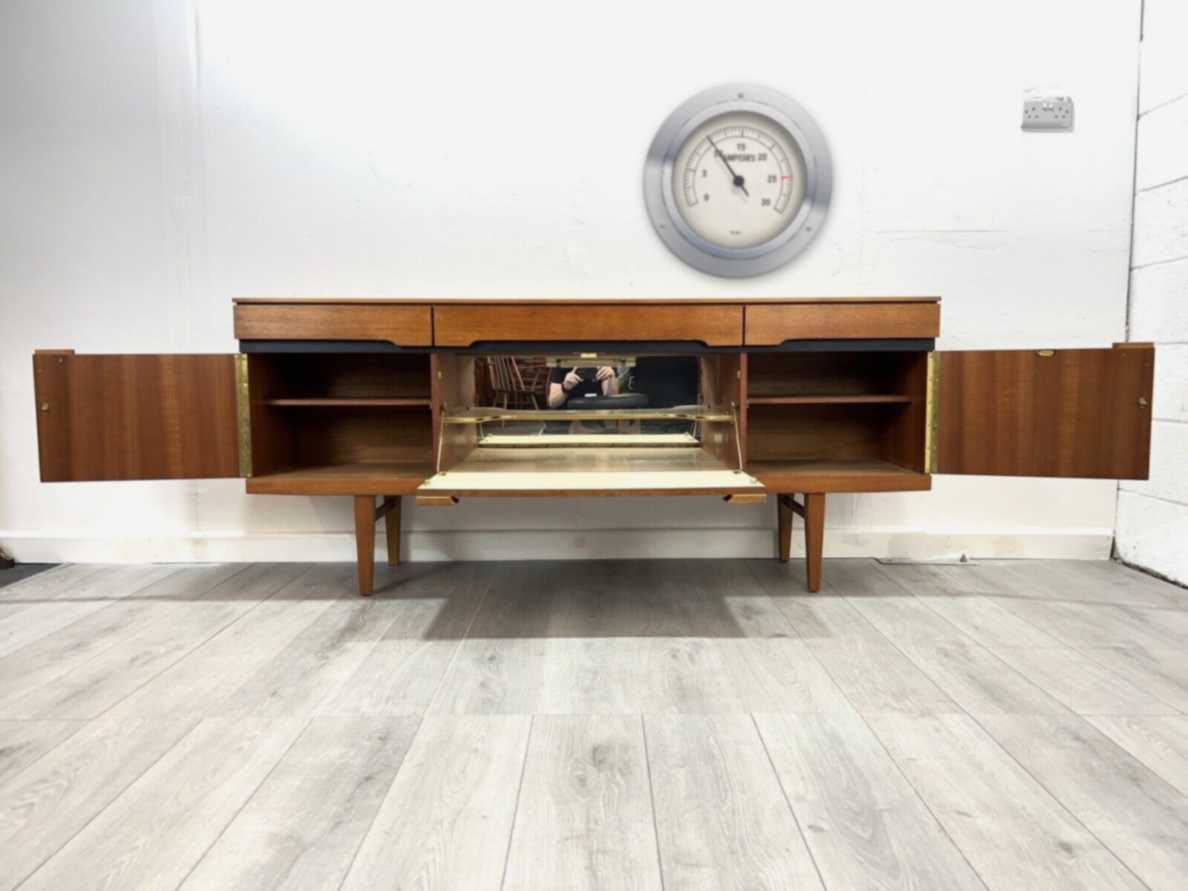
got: 10 A
